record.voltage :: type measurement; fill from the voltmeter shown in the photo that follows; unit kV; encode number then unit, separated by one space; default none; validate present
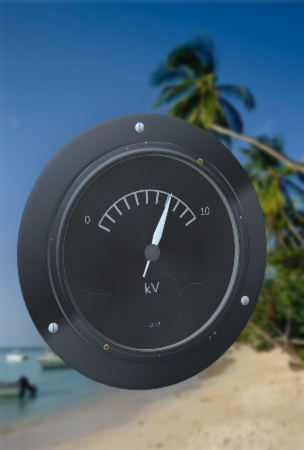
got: 7 kV
